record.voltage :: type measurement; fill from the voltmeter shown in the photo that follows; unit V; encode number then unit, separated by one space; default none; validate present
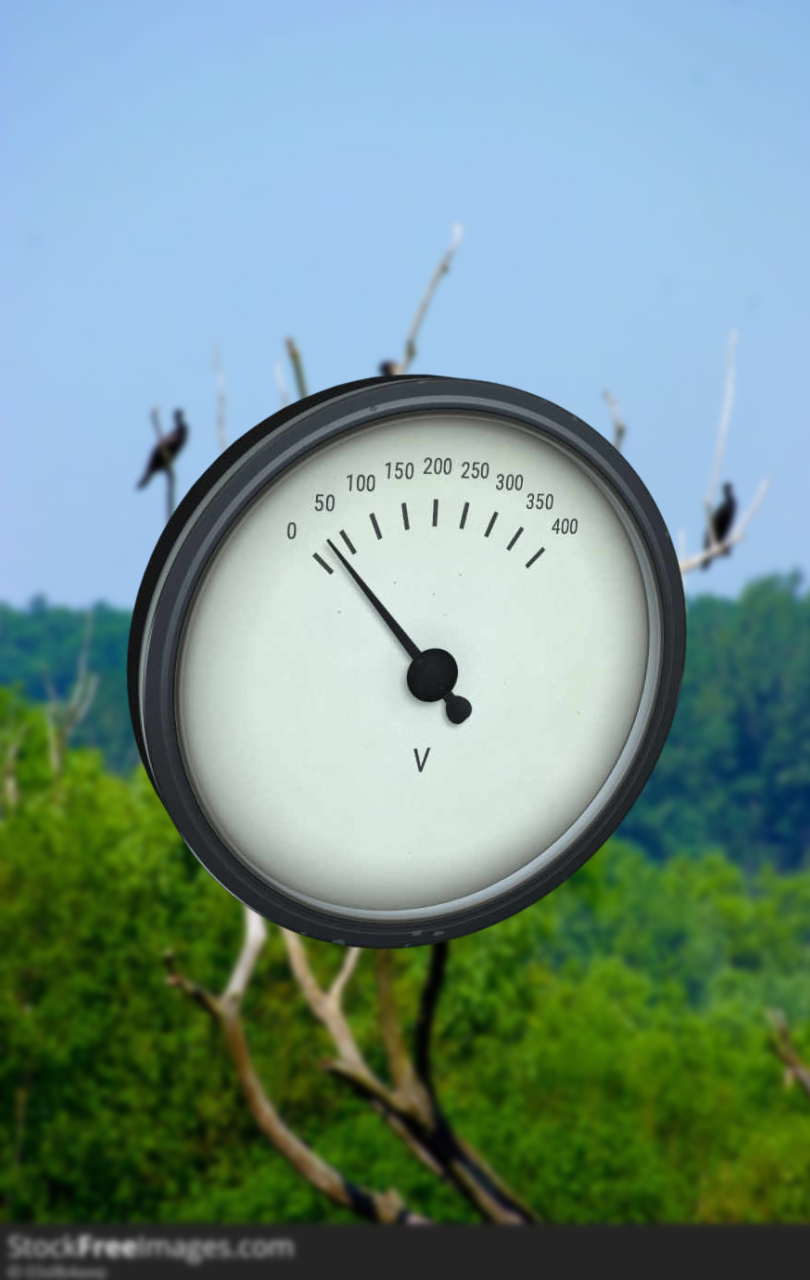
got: 25 V
